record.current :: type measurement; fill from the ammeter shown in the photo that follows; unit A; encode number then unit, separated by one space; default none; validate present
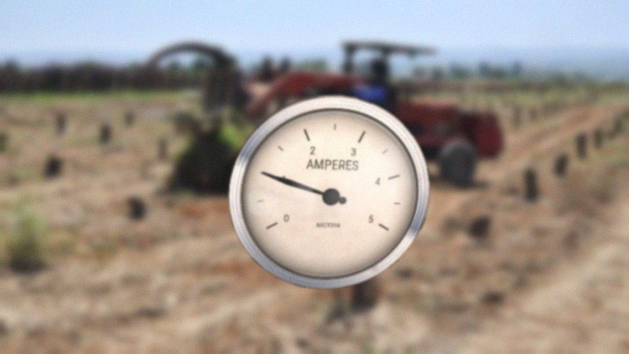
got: 1 A
